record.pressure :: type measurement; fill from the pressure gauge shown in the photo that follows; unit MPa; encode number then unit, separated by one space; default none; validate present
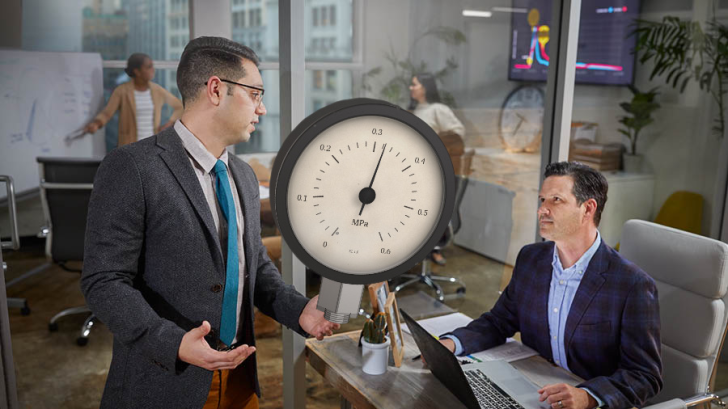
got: 0.32 MPa
